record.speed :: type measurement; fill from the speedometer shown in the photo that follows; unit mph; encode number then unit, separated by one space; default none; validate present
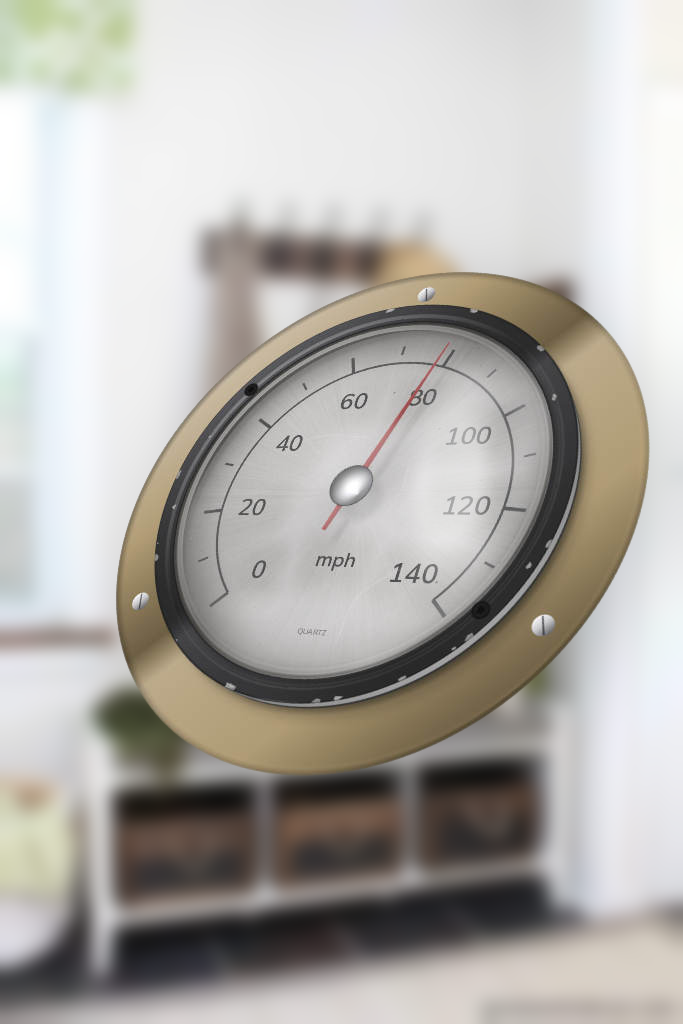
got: 80 mph
